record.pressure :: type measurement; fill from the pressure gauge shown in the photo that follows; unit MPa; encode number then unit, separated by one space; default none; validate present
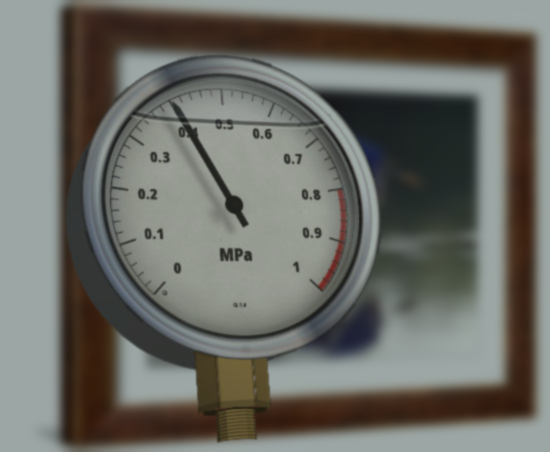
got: 0.4 MPa
